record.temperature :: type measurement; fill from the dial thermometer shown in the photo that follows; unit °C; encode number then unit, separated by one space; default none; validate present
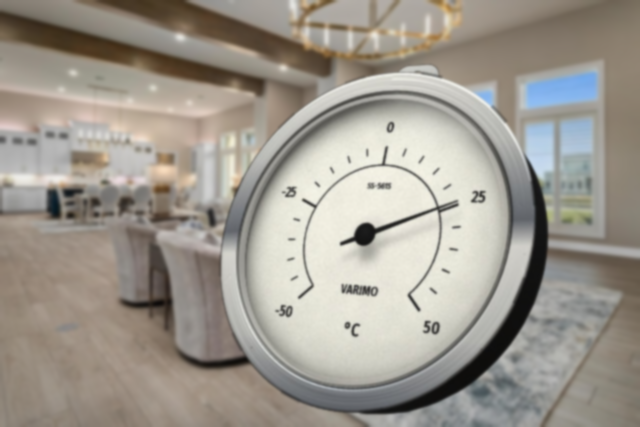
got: 25 °C
